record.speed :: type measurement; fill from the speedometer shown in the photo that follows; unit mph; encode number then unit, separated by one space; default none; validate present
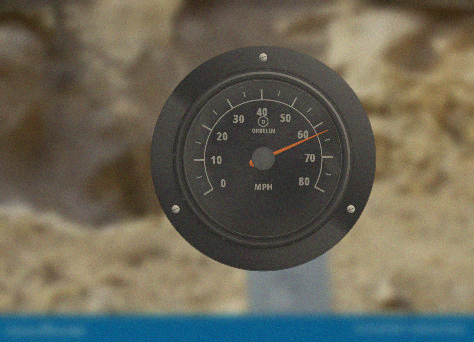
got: 62.5 mph
